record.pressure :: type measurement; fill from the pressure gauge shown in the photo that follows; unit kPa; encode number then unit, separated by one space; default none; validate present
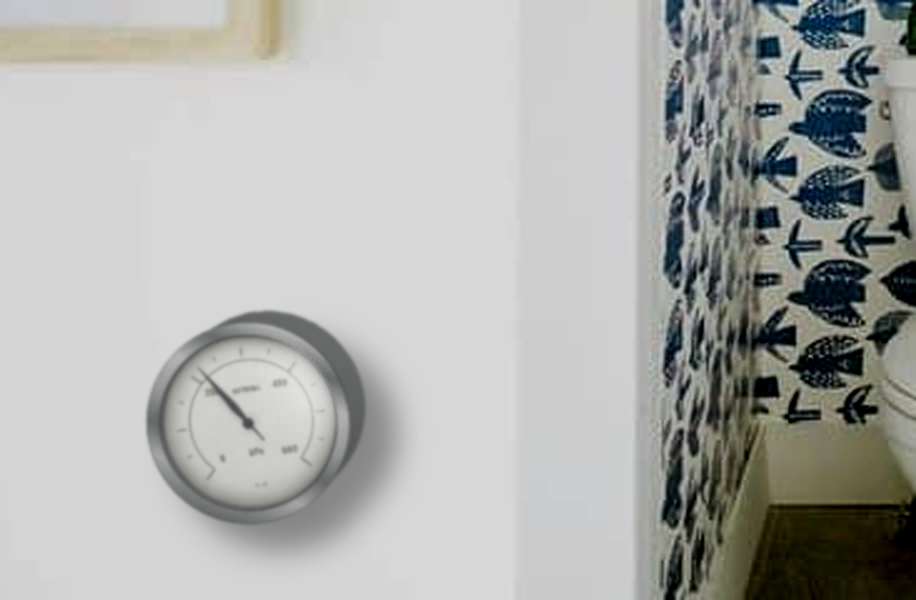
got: 225 kPa
